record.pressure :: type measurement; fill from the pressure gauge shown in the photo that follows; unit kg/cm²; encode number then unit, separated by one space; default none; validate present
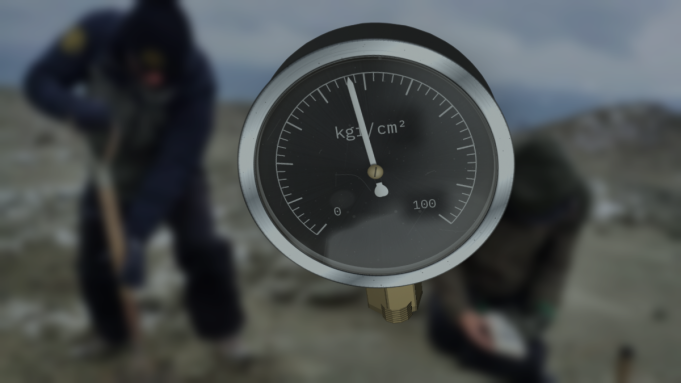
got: 47 kg/cm²
